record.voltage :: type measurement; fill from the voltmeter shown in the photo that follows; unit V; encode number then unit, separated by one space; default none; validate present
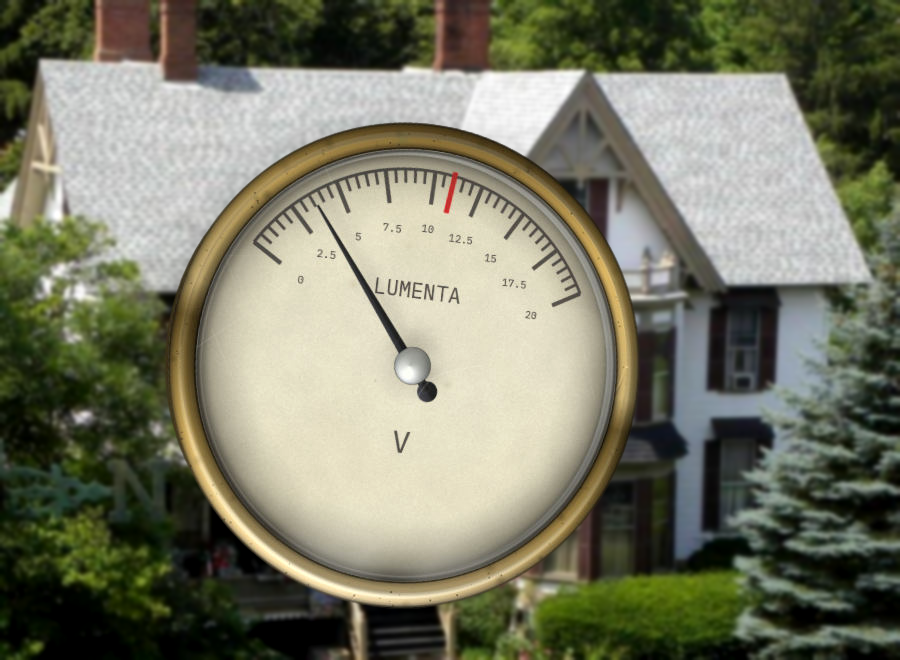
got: 3.5 V
